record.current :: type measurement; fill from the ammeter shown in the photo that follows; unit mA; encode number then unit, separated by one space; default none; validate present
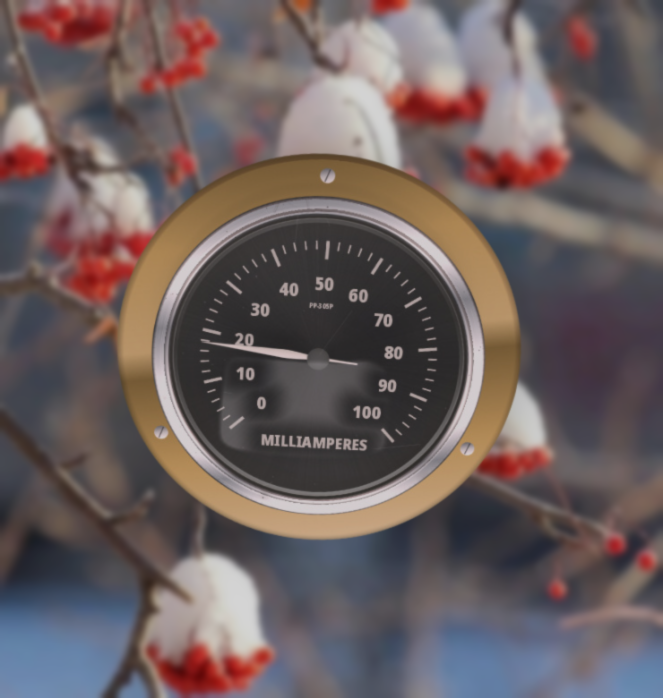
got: 18 mA
